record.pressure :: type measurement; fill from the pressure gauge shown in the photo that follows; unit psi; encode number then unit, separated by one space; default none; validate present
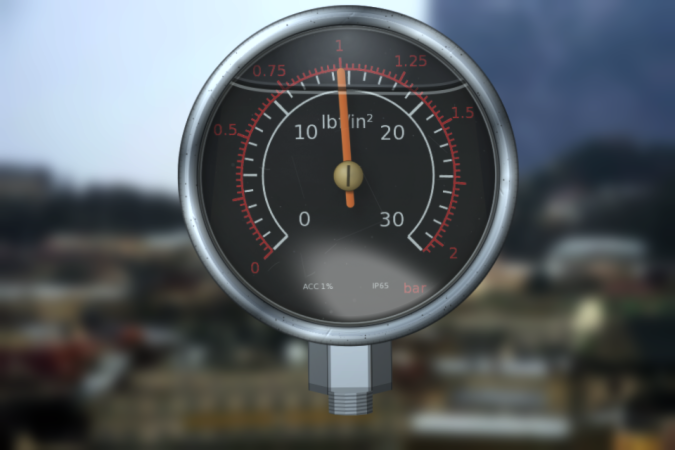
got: 14.5 psi
